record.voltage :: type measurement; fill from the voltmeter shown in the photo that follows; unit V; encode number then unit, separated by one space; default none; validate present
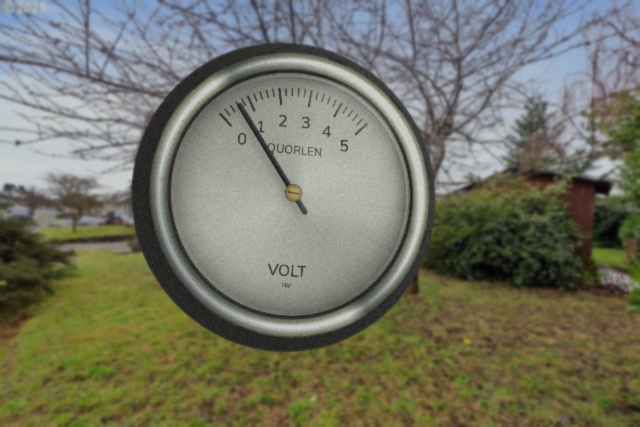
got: 0.6 V
